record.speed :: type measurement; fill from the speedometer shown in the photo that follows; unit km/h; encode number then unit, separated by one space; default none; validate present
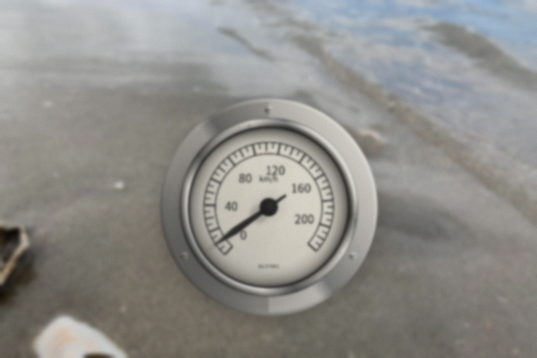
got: 10 km/h
